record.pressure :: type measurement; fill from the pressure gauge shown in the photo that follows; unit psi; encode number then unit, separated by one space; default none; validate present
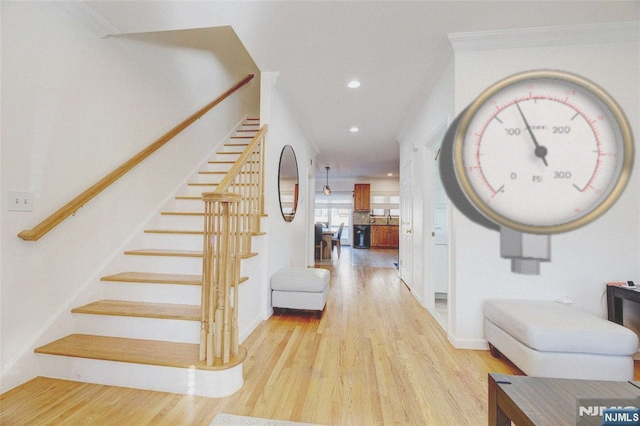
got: 125 psi
